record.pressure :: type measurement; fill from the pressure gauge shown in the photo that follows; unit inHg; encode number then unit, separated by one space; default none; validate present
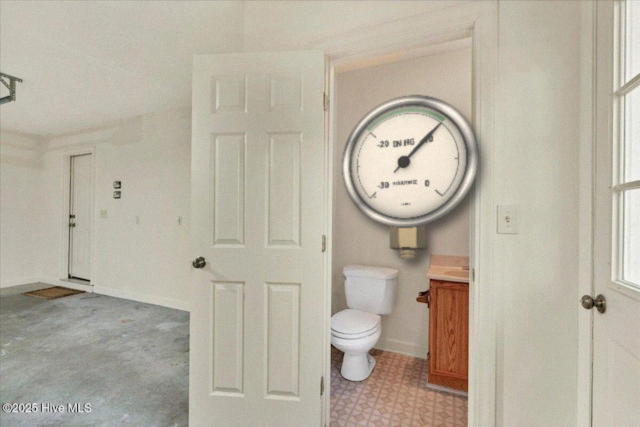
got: -10 inHg
